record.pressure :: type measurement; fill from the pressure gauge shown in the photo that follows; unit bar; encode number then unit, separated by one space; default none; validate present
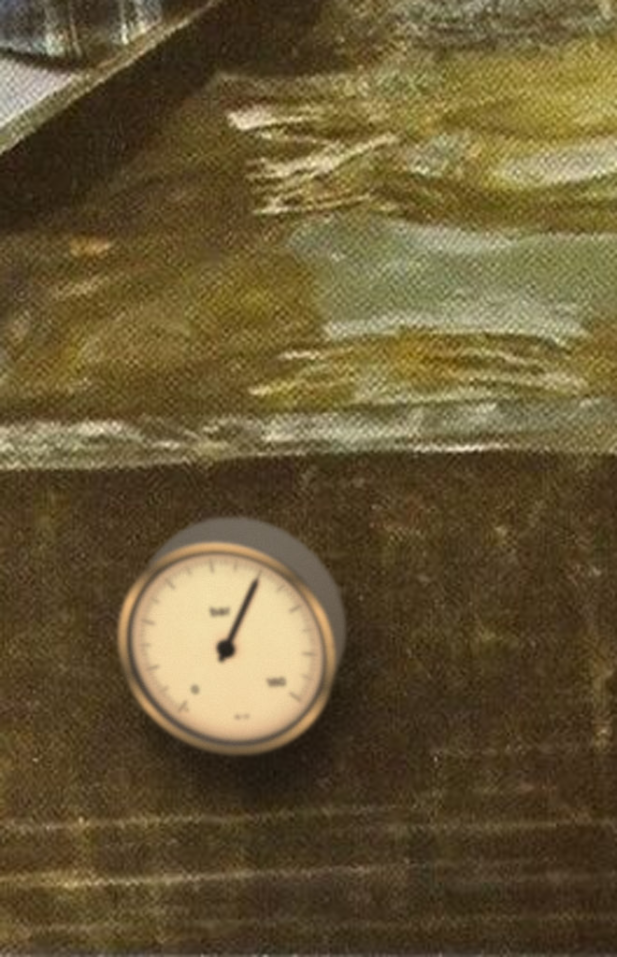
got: 100 bar
